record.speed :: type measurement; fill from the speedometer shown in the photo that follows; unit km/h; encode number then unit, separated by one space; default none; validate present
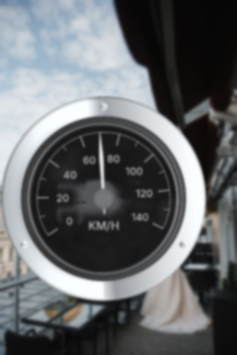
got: 70 km/h
